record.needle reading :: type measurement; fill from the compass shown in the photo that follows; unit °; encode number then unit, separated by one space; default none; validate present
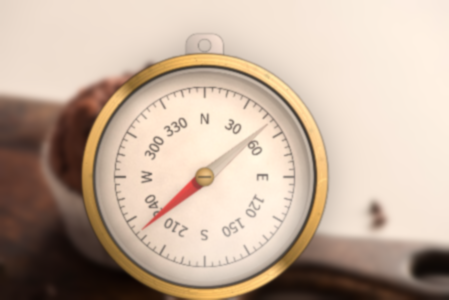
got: 230 °
